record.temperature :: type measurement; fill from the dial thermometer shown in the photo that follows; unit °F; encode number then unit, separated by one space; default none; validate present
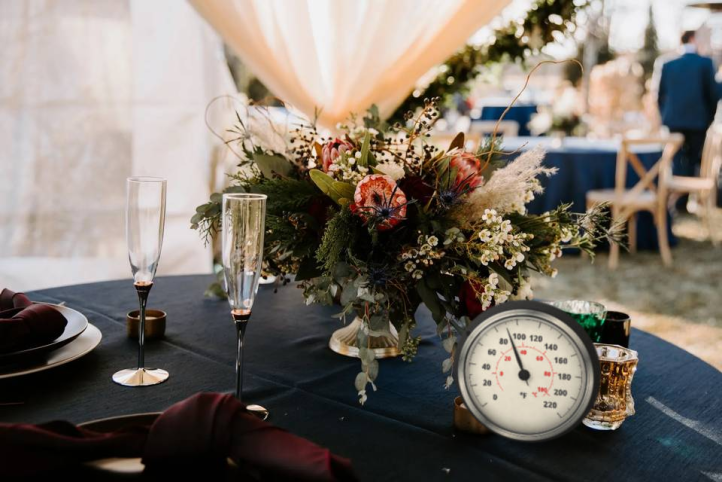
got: 90 °F
